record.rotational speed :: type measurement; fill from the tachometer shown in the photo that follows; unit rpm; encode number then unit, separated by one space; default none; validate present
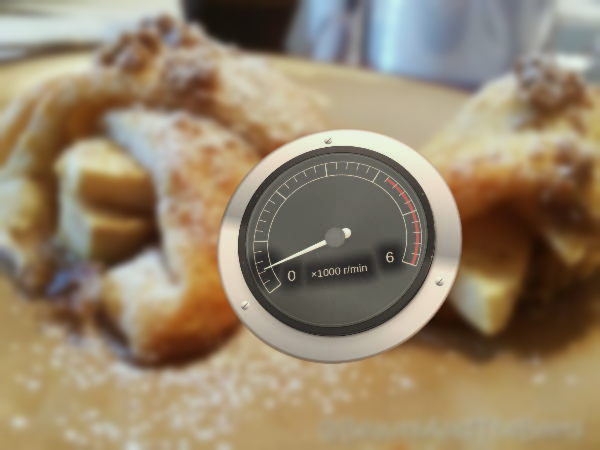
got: 400 rpm
